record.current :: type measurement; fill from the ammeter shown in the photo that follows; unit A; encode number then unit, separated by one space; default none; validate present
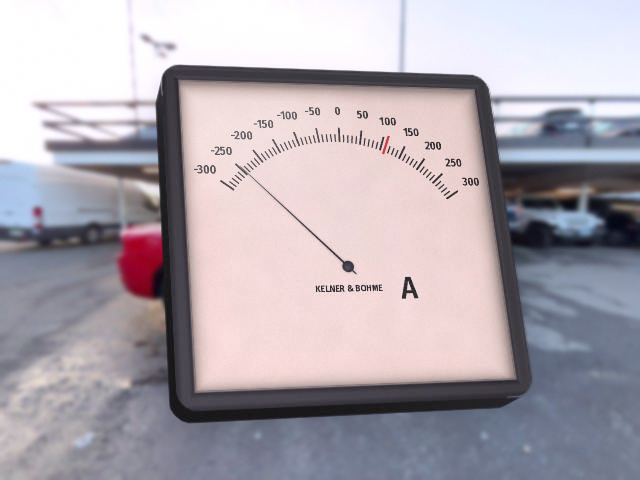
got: -250 A
